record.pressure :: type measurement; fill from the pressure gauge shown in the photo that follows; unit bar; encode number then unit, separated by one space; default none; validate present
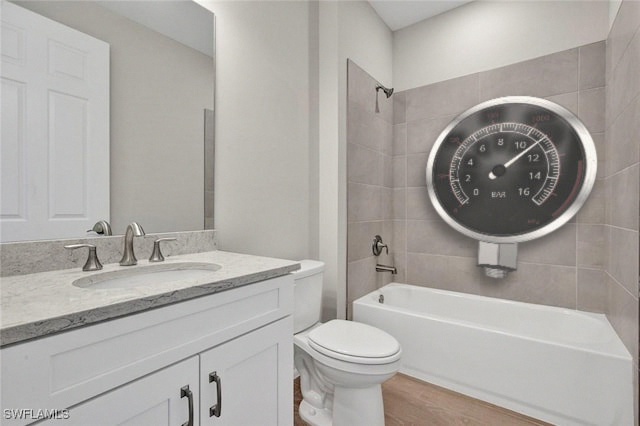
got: 11 bar
